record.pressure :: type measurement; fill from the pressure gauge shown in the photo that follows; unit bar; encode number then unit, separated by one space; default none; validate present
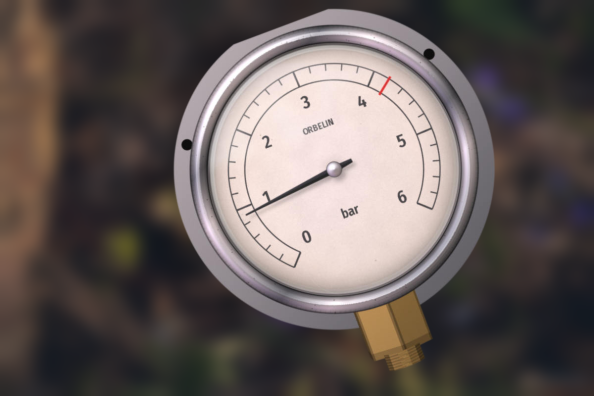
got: 0.9 bar
